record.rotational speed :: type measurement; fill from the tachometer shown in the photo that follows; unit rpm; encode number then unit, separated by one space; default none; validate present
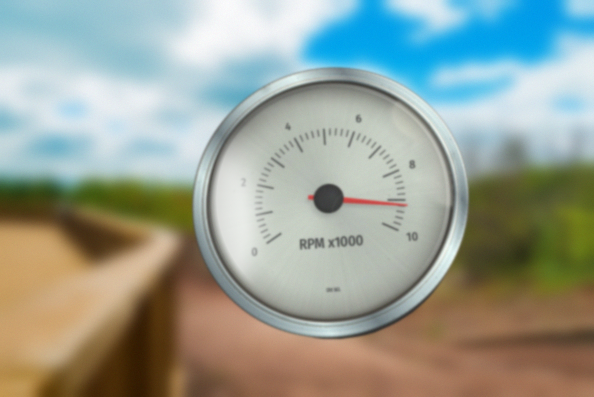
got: 9200 rpm
